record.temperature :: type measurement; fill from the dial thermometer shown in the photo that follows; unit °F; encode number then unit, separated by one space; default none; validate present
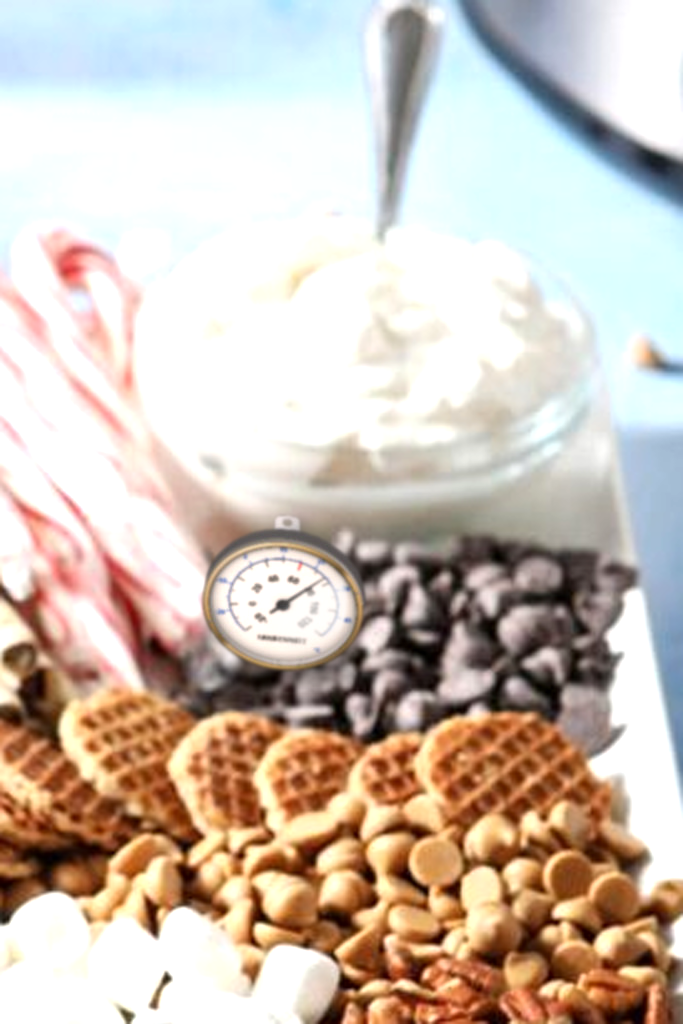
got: 75 °F
